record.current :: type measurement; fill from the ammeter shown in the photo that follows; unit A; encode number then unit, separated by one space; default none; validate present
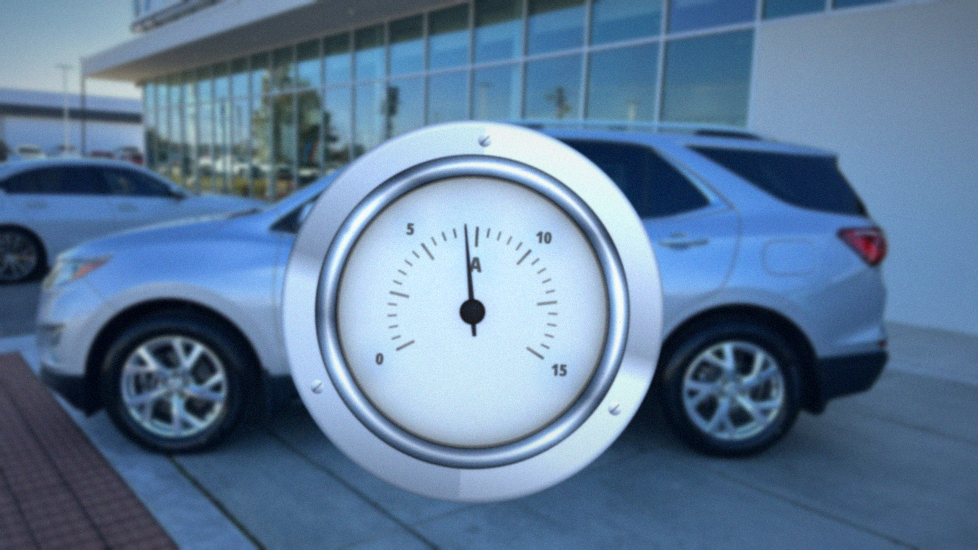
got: 7 A
